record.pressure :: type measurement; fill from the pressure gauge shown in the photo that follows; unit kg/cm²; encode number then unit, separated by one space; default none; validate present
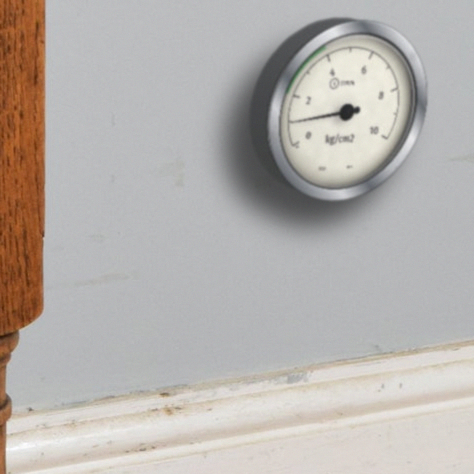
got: 1 kg/cm²
